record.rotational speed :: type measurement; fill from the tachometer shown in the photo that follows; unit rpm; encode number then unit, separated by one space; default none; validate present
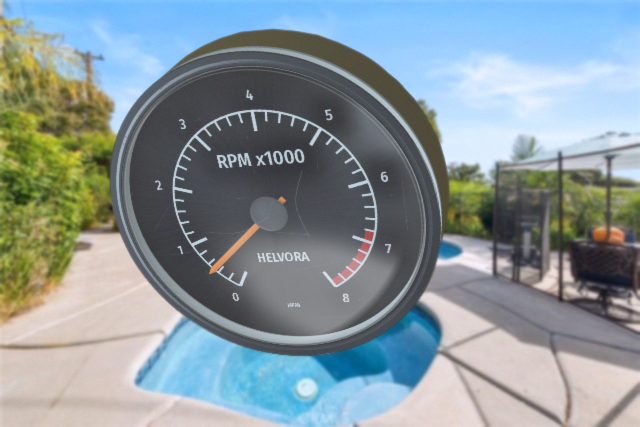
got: 500 rpm
